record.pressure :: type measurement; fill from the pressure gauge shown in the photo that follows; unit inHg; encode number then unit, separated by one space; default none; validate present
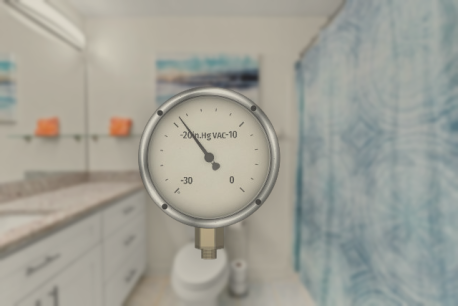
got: -19 inHg
